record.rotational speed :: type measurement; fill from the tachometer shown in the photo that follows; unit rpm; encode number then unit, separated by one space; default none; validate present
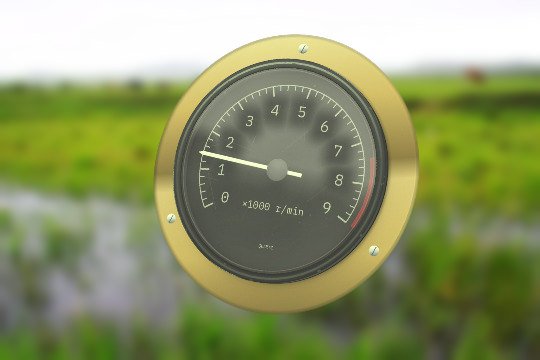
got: 1400 rpm
